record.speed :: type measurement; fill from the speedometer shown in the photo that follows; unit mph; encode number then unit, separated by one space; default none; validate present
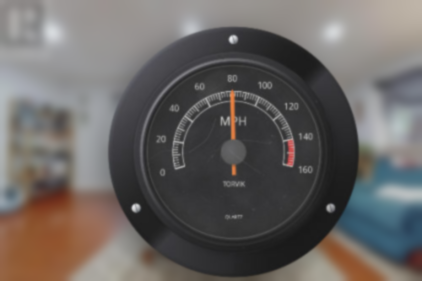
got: 80 mph
